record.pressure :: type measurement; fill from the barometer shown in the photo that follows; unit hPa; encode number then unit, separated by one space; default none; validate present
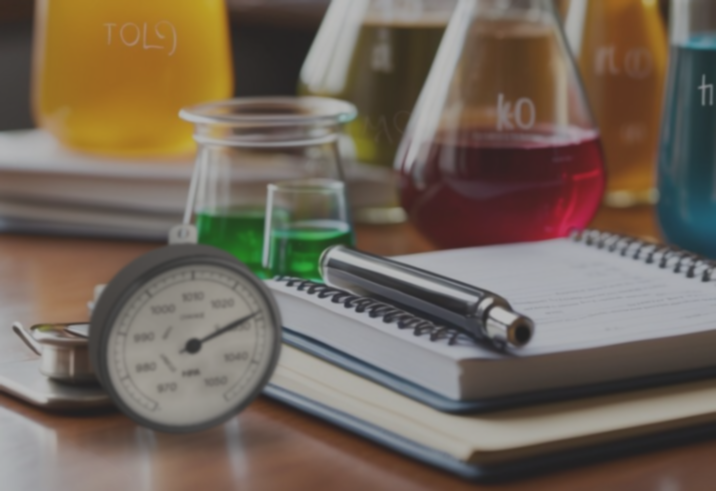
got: 1028 hPa
